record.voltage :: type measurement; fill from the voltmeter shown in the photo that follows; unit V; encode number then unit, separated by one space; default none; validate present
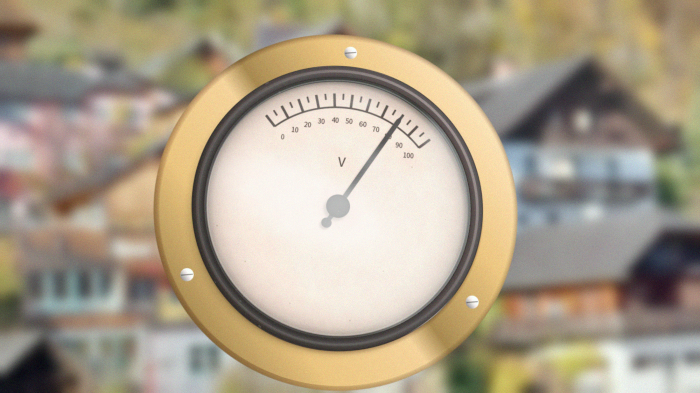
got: 80 V
